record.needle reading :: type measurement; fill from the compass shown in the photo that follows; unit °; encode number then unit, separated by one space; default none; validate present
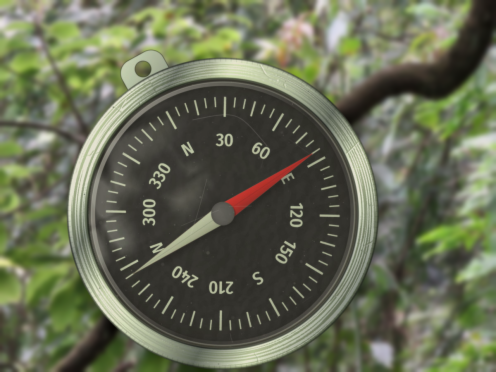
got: 85 °
